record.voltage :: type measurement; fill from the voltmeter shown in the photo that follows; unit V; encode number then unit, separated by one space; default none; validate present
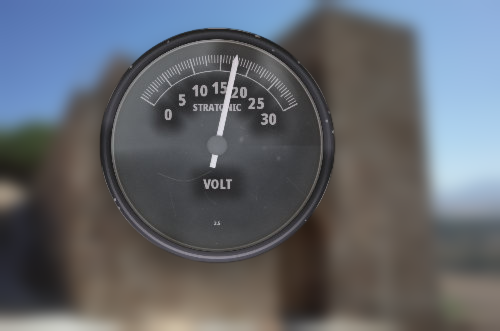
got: 17.5 V
